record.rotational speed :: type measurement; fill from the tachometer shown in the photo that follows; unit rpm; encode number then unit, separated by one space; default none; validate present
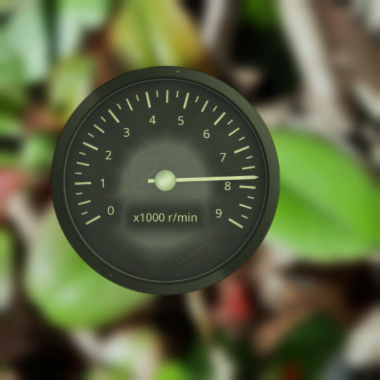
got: 7750 rpm
